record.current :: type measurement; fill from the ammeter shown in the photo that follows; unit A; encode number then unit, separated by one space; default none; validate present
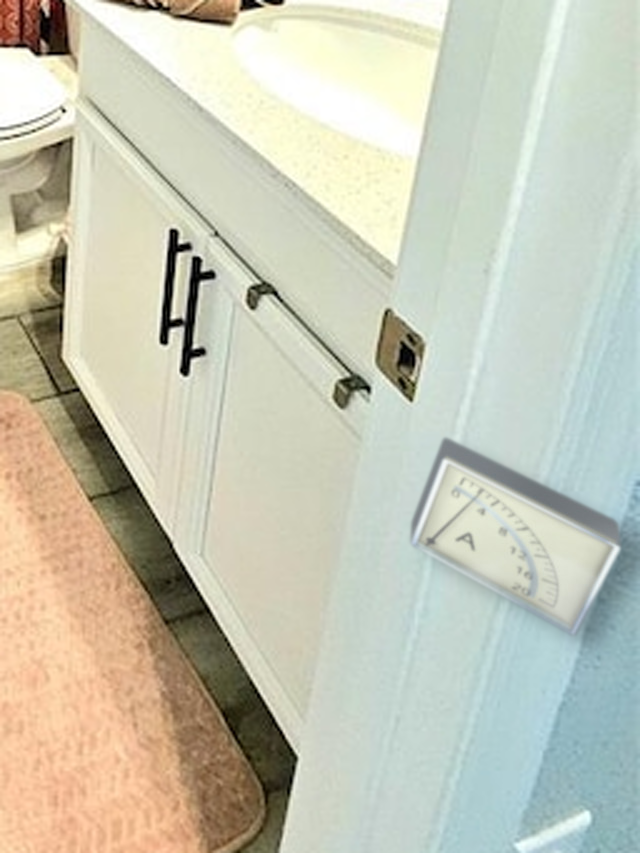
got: 2 A
